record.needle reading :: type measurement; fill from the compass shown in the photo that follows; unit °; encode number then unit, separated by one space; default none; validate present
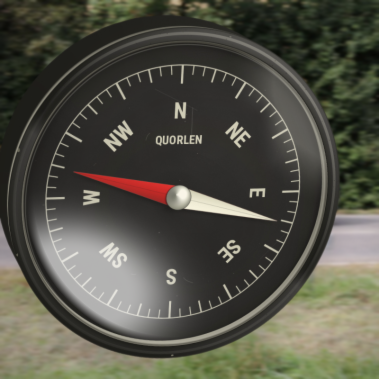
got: 285 °
